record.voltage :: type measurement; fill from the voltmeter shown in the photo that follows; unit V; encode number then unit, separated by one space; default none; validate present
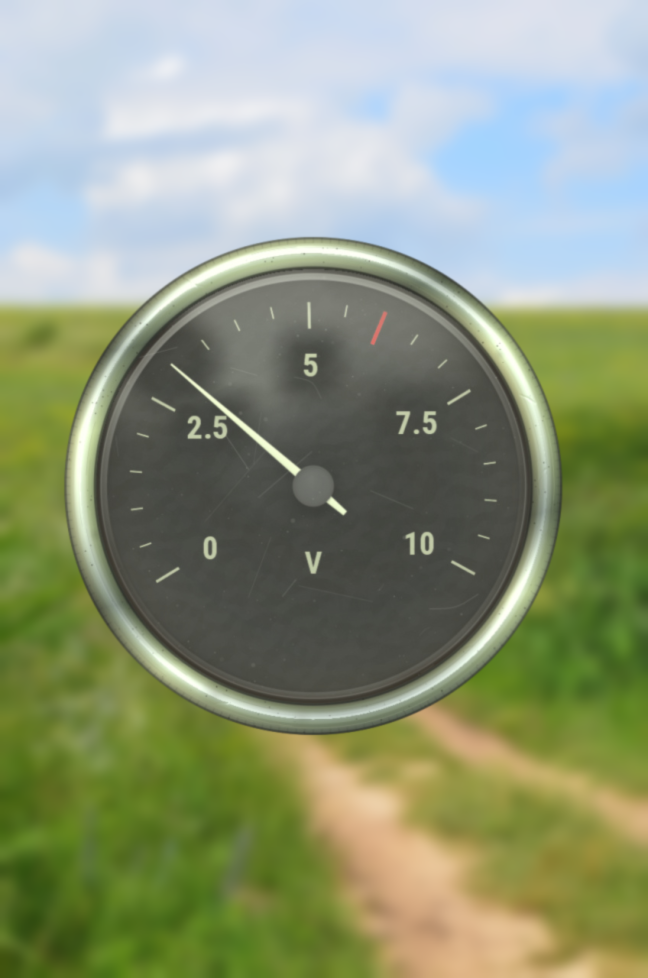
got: 3 V
